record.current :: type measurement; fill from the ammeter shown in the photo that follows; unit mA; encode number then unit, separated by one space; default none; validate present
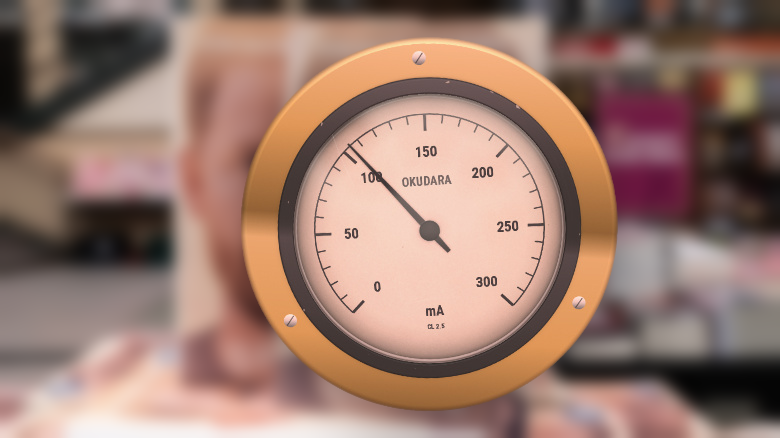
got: 105 mA
